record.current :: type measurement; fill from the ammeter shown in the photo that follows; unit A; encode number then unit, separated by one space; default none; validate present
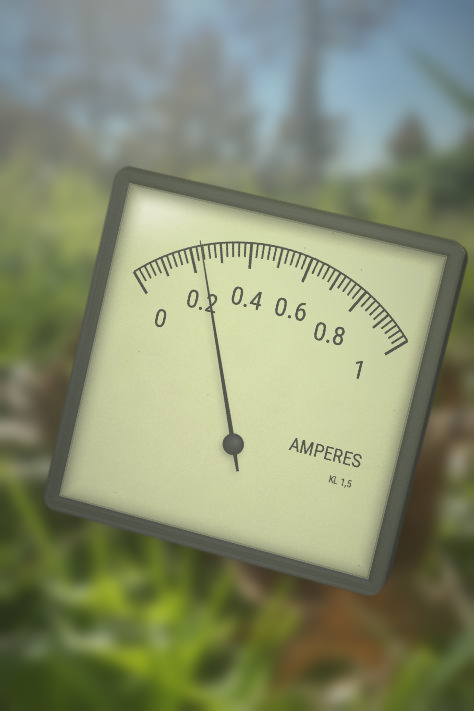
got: 0.24 A
